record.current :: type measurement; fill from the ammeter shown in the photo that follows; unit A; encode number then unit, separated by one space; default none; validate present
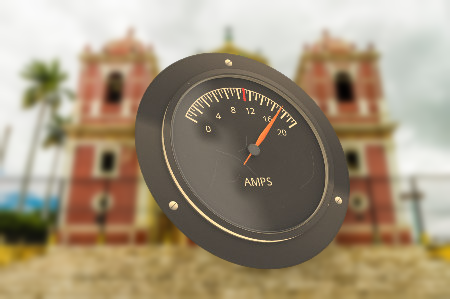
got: 17 A
